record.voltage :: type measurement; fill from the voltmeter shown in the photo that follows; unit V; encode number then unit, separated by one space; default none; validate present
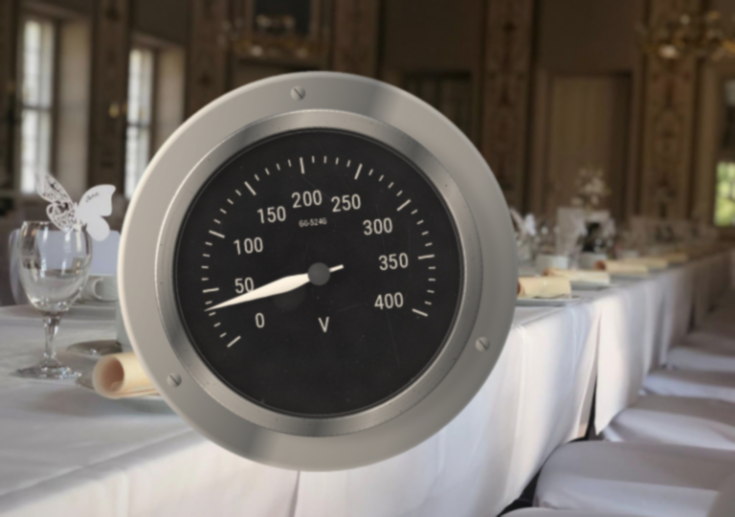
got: 35 V
